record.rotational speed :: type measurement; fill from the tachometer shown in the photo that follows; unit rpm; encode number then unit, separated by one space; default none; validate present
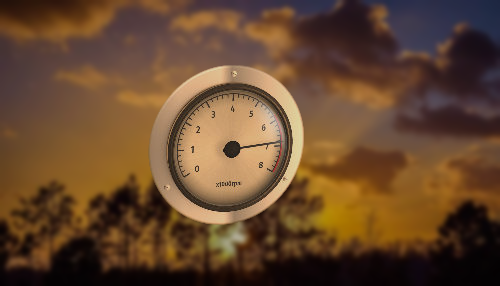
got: 6800 rpm
